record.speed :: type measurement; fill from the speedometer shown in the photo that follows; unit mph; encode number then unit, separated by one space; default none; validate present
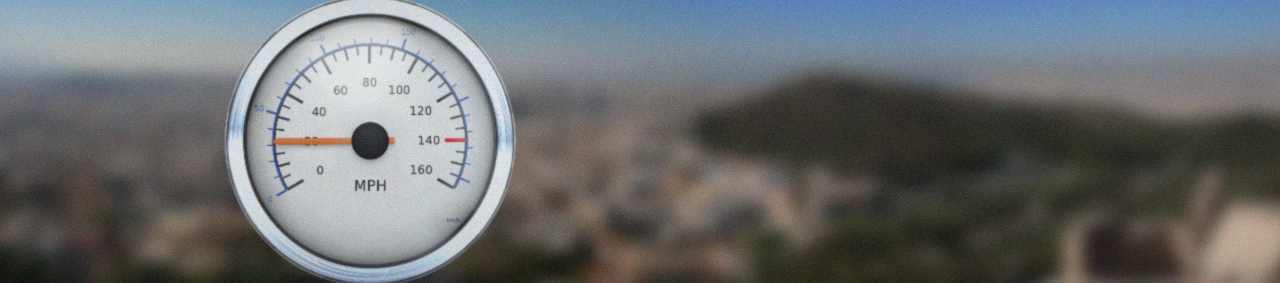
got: 20 mph
